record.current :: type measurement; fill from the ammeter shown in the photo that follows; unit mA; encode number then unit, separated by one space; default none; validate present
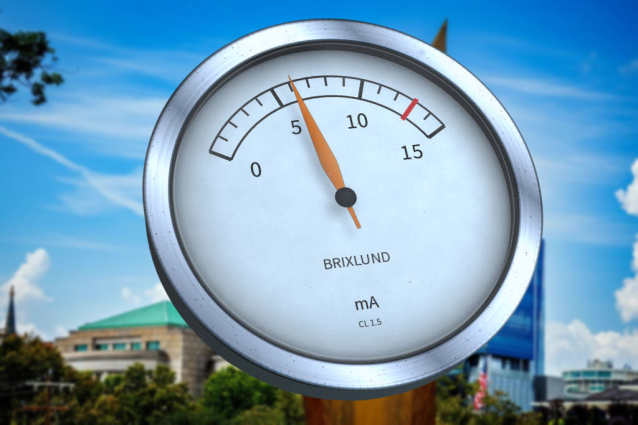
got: 6 mA
